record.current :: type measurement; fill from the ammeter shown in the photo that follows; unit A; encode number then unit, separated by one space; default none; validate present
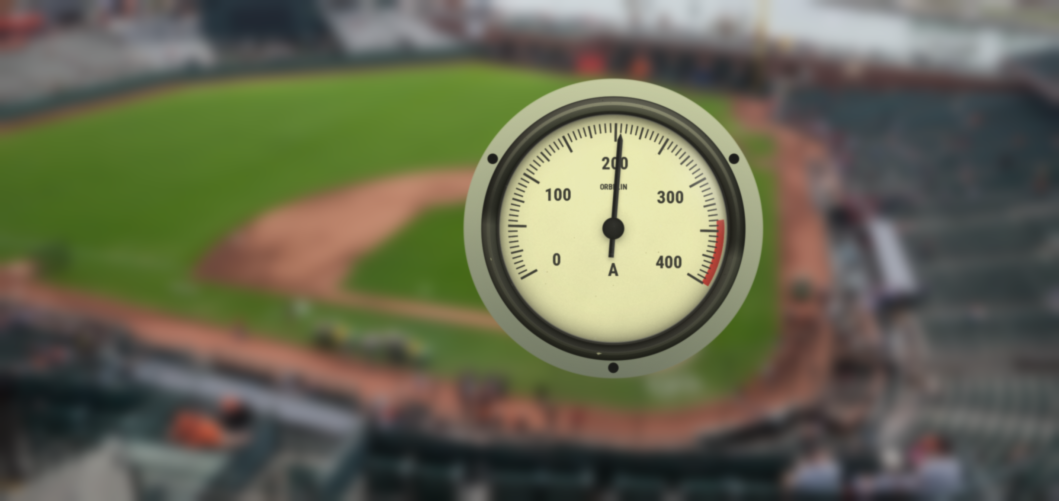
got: 205 A
